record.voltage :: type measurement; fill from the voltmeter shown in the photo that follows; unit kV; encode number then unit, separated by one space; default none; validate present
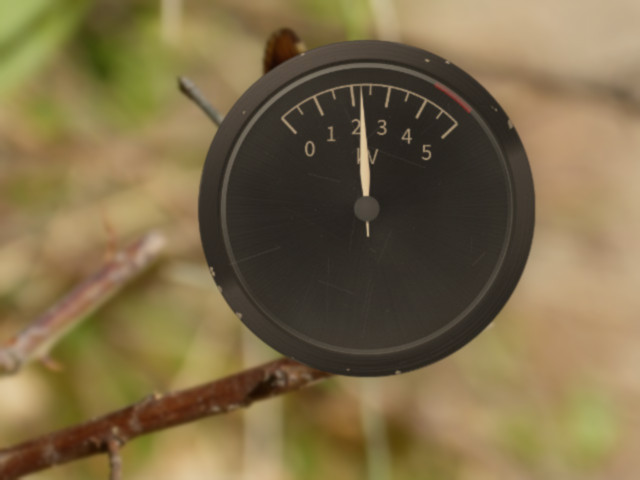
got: 2.25 kV
